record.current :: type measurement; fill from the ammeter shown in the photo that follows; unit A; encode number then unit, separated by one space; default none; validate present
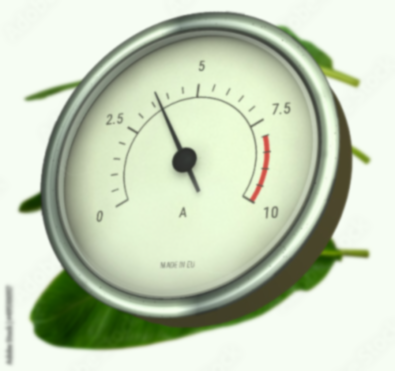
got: 3.75 A
